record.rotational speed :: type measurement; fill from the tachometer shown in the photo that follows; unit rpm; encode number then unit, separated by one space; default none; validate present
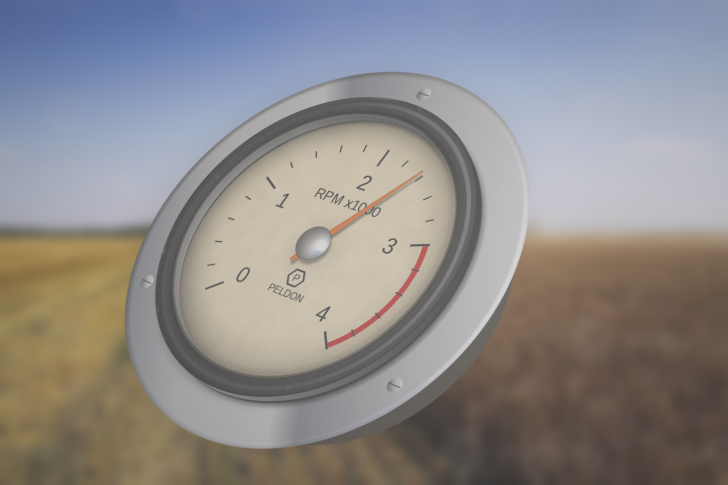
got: 2400 rpm
